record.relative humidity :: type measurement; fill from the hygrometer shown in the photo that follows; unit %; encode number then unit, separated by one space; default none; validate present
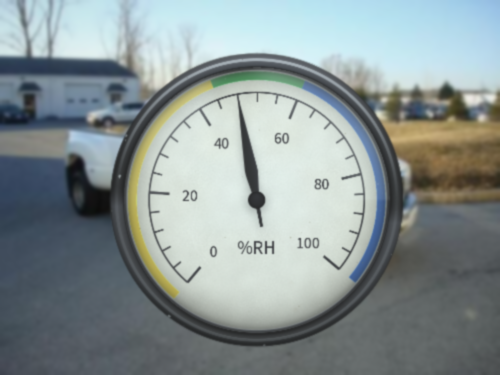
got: 48 %
